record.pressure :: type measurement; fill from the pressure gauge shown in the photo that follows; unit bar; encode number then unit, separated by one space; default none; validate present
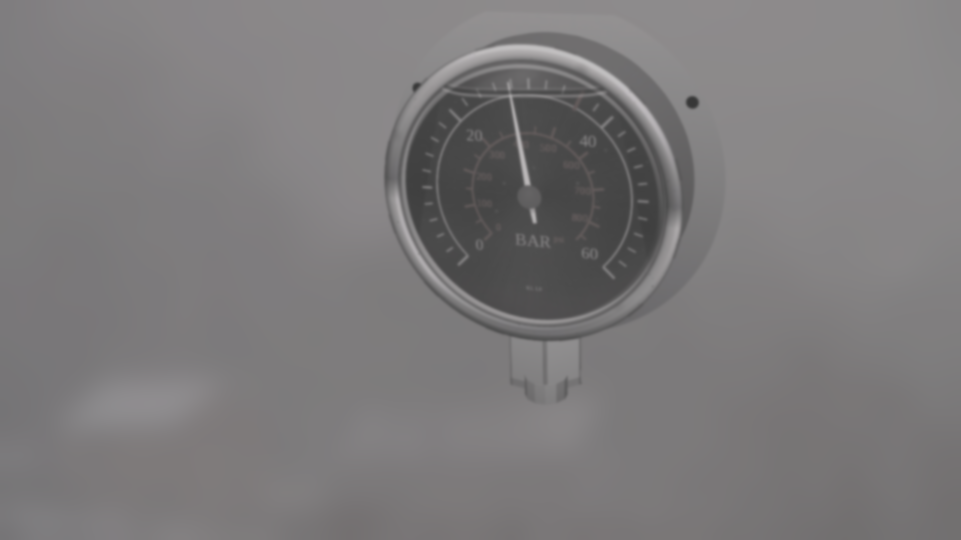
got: 28 bar
